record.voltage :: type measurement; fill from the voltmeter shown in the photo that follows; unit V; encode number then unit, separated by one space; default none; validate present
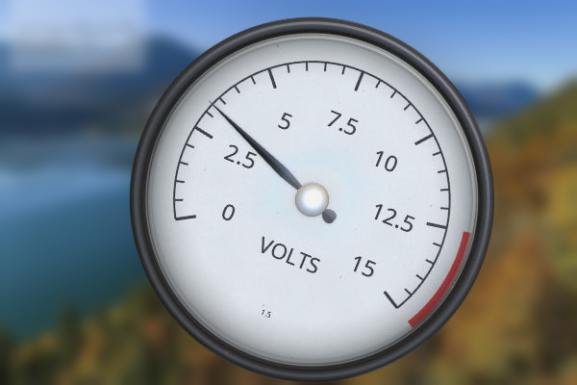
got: 3.25 V
